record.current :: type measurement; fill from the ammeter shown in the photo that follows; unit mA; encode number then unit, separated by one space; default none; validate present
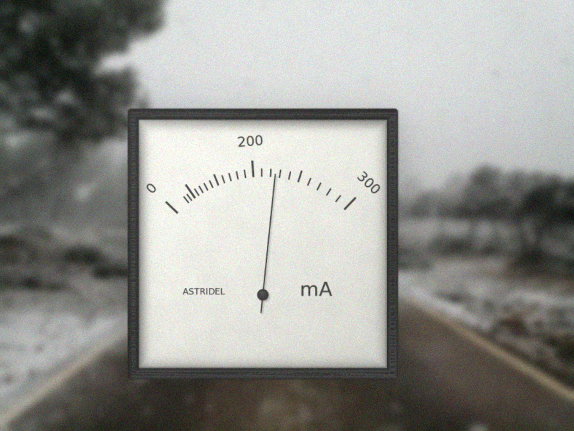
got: 225 mA
